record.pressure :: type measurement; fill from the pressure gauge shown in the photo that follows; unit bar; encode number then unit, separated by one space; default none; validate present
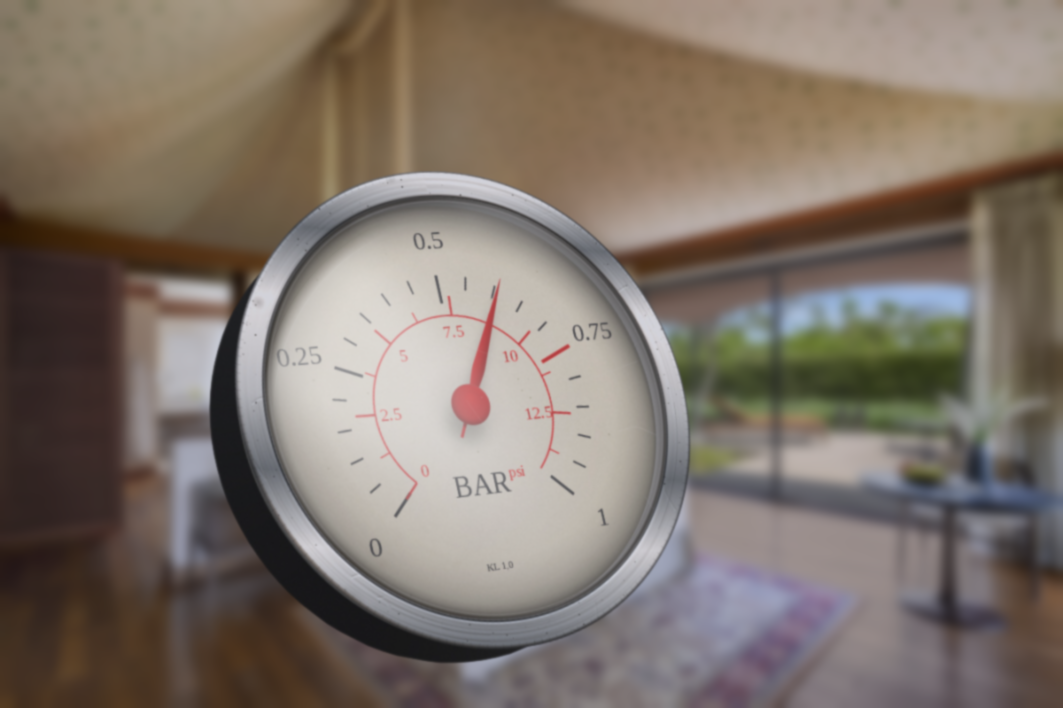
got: 0.6 bar
